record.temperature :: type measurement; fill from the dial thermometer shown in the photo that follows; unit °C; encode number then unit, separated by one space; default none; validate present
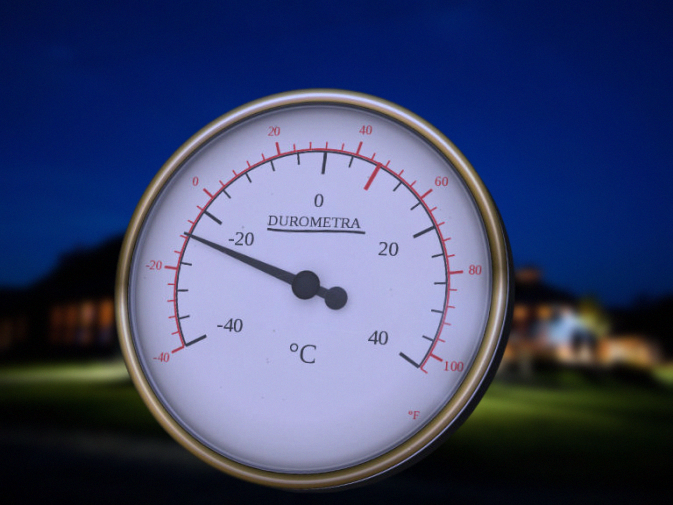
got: -24 °C
